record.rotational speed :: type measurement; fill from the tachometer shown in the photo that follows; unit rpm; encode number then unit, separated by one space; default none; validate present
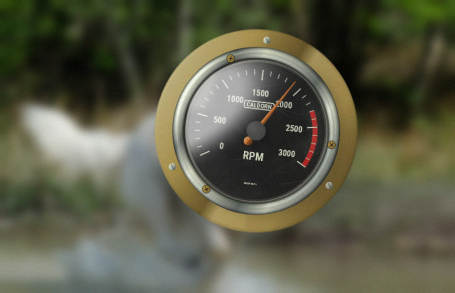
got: 1900 rpm
